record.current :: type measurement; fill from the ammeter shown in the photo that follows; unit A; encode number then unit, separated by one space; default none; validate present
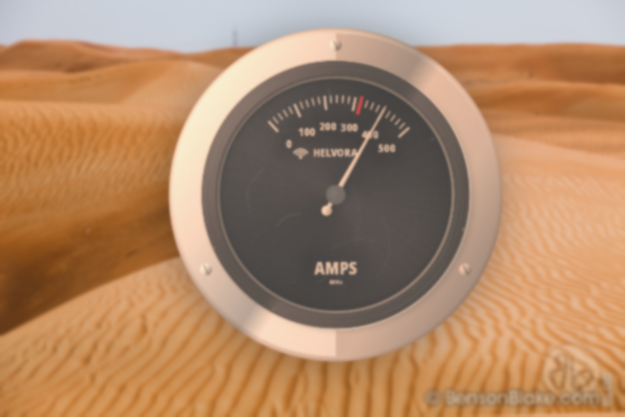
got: 400 A
